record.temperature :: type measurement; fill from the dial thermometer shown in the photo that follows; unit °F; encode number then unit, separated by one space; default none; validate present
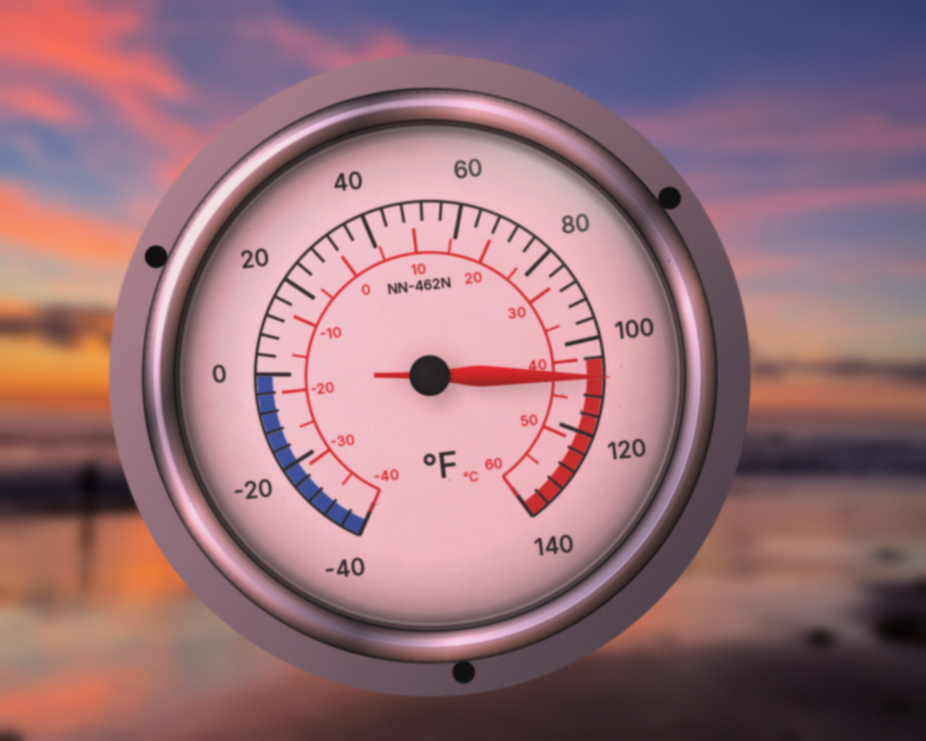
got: 108 °F
